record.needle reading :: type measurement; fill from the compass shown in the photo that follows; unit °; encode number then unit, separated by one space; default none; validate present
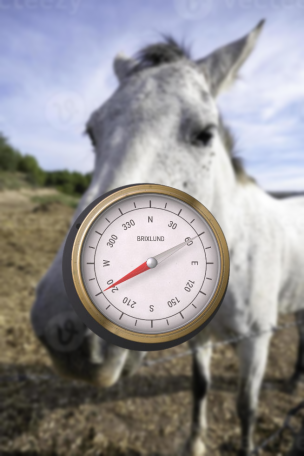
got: 240 °
